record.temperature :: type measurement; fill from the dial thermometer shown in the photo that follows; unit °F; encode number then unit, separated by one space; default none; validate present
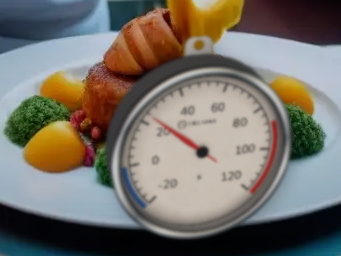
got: 24 °F
